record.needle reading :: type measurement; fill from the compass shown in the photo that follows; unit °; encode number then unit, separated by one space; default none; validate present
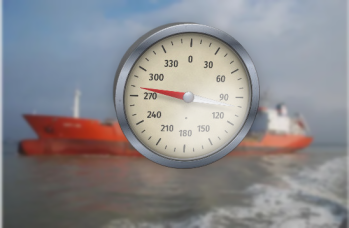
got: 280 °
